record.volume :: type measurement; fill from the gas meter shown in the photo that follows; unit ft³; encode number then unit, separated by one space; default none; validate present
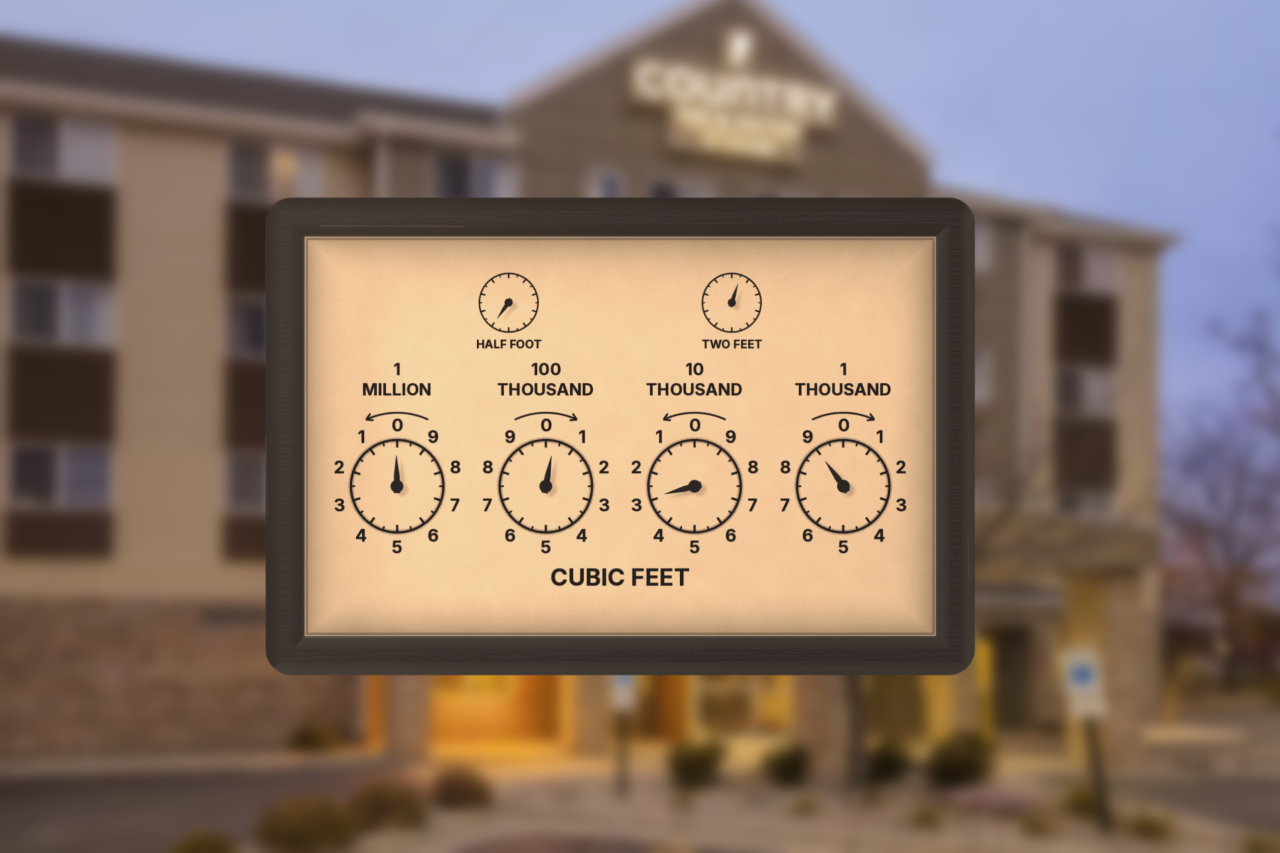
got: 2900 ft³
